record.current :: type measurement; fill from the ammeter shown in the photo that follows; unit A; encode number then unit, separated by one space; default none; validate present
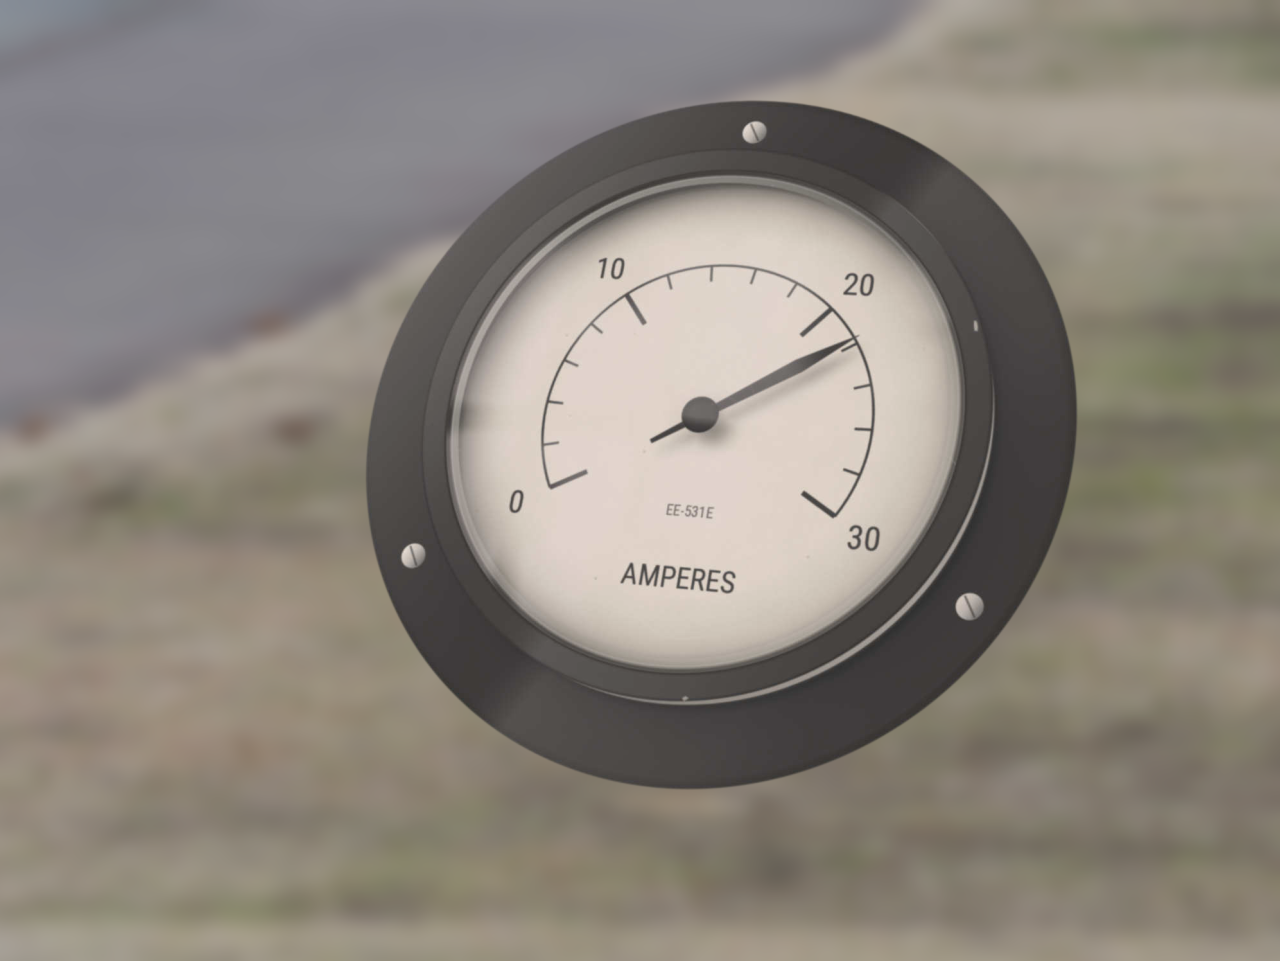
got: 22 A
